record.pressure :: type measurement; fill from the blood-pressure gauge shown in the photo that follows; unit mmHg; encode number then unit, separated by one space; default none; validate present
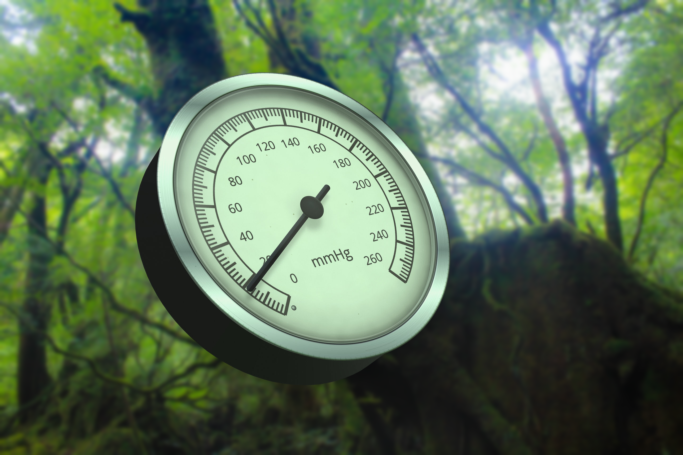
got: 18 mmHg
